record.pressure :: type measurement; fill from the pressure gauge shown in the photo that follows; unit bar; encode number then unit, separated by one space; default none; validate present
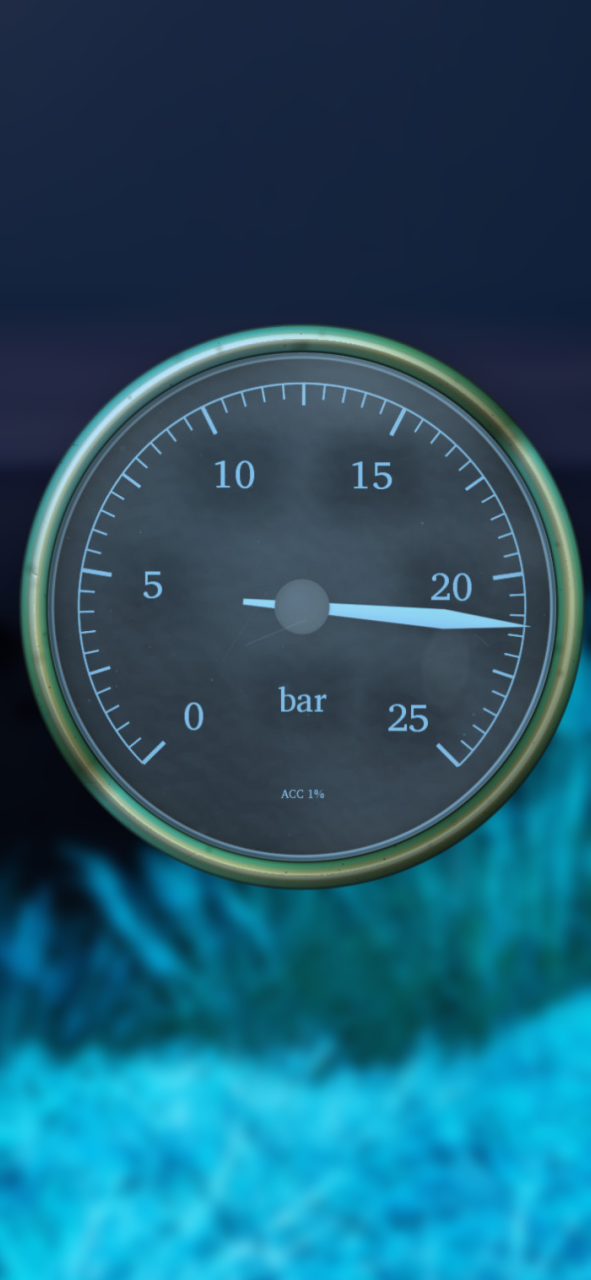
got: 21.25 bar
